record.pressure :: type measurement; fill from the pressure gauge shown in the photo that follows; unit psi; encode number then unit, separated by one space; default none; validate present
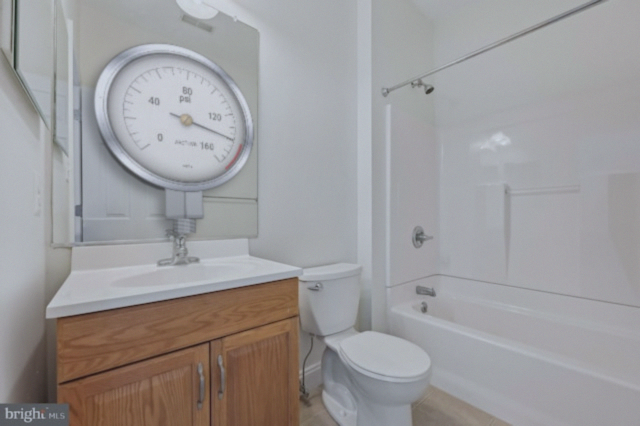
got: 140 psi
